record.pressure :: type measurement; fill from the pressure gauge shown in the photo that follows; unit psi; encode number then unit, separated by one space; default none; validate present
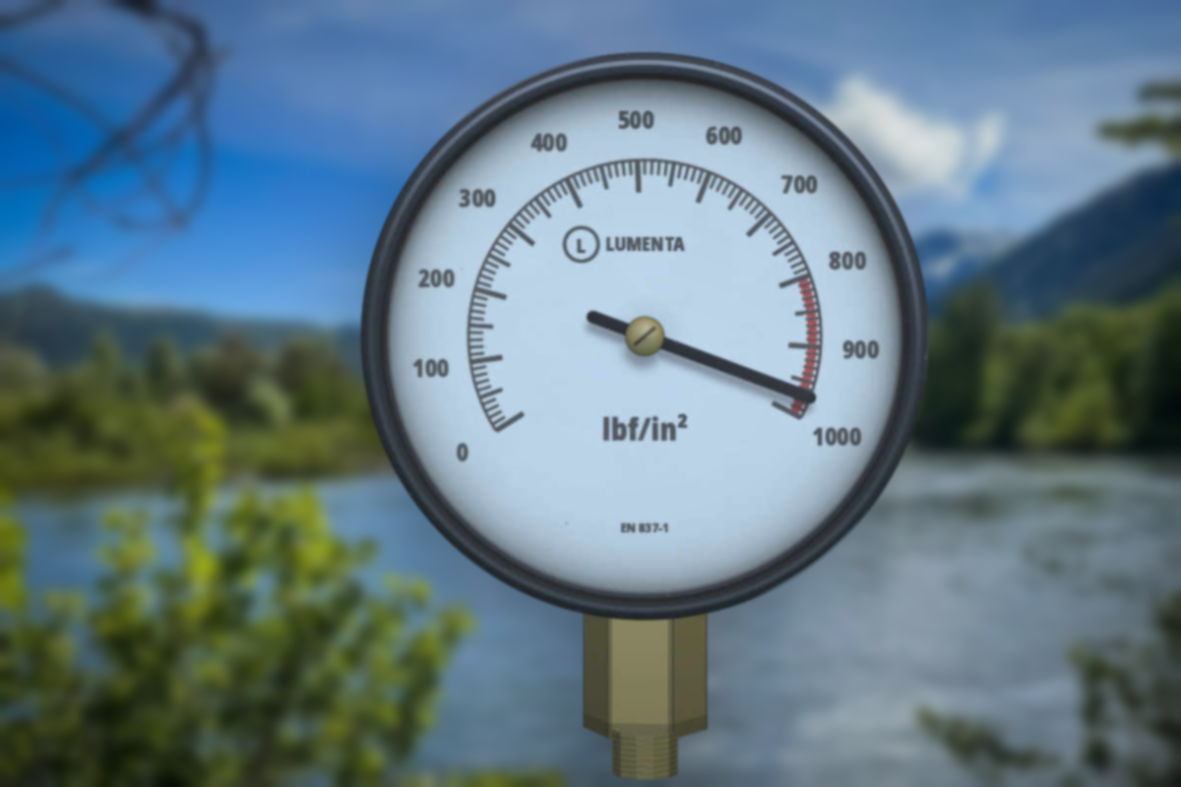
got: 970 psi
